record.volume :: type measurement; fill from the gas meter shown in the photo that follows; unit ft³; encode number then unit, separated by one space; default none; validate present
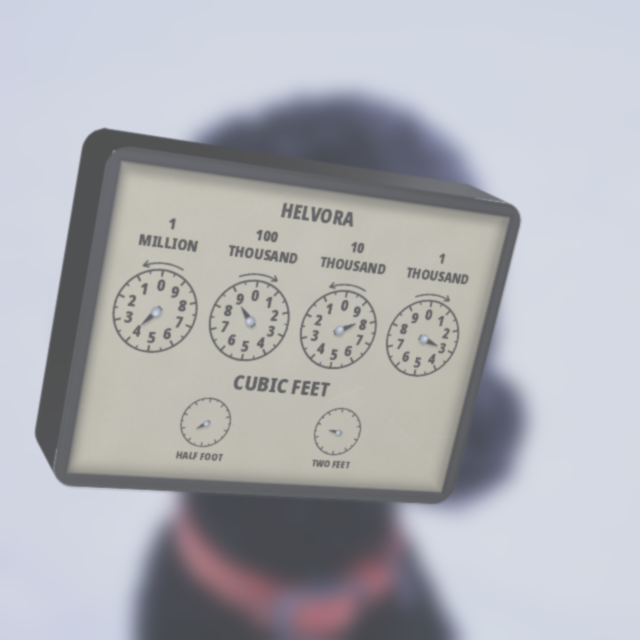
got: 388300 ft³
